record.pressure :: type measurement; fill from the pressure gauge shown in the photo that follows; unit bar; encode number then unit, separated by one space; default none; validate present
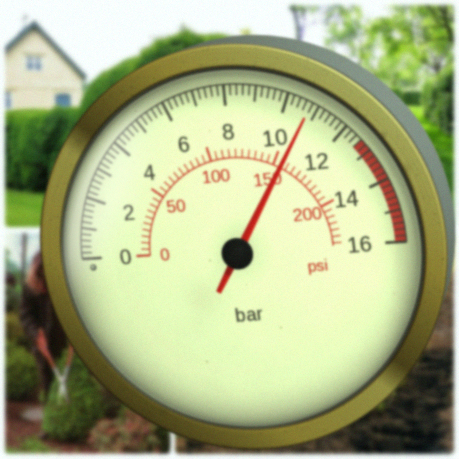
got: 10.8 bar
